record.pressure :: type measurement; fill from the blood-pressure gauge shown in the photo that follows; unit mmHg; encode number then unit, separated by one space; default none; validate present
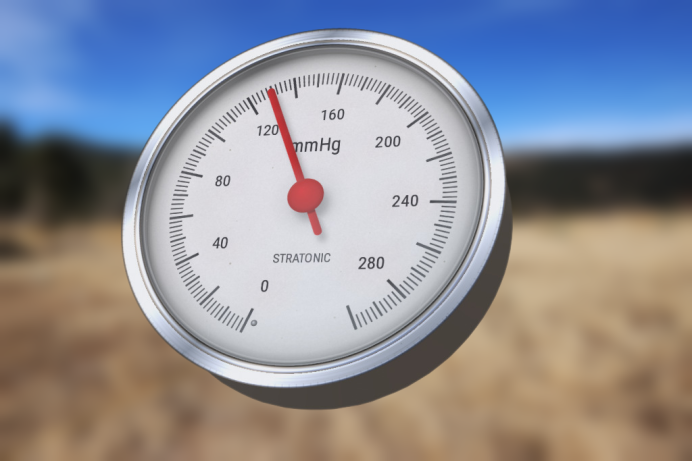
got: 130 mmHg
